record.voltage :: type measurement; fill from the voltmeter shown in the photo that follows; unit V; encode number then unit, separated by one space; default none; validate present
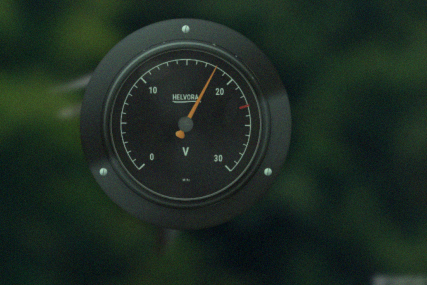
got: 18 V
